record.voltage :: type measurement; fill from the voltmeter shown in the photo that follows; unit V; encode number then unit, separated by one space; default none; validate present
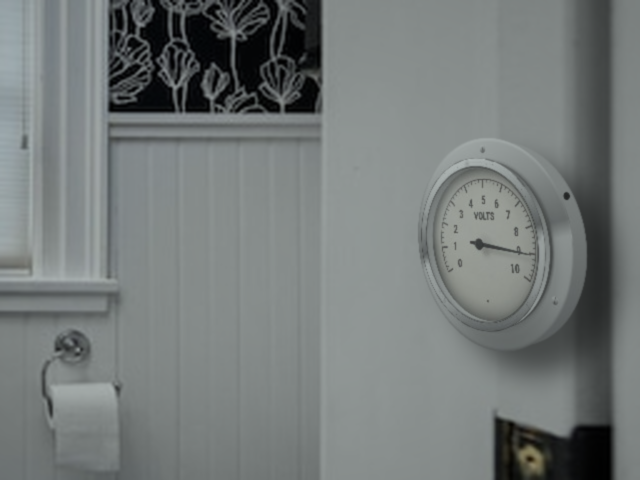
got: 9 V
